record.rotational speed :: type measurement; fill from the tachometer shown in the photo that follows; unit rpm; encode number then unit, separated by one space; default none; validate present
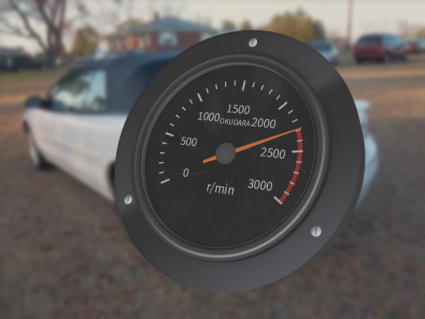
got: 2300 rpm
